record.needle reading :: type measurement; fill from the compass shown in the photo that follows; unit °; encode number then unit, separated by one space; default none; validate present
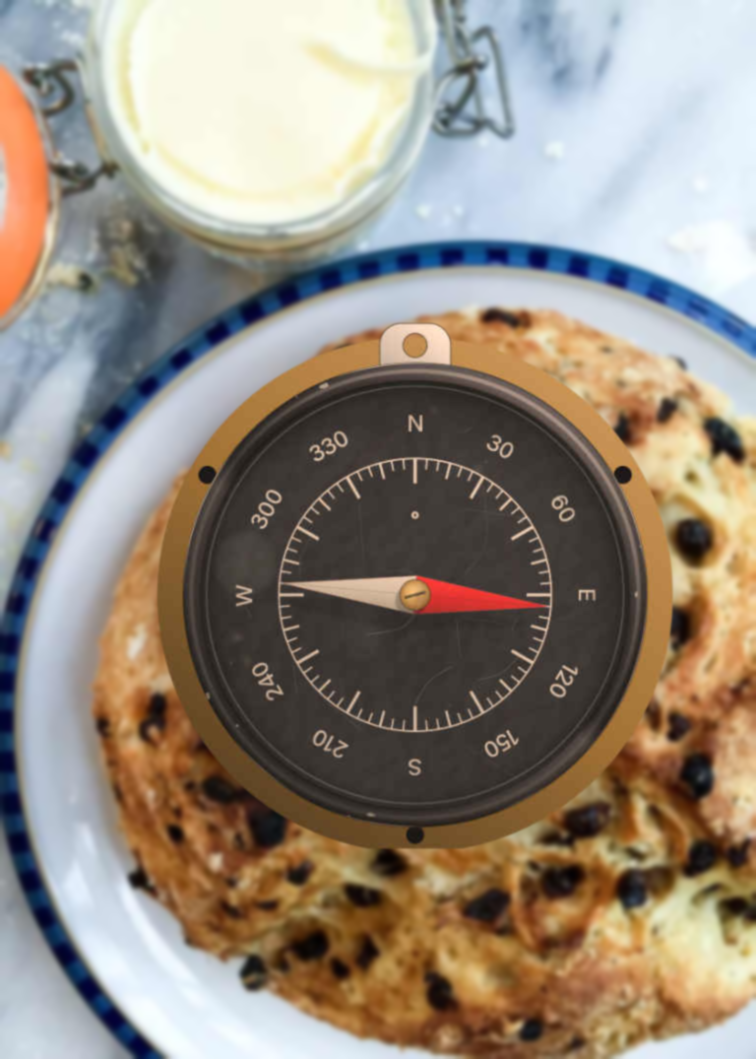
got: 95 °
